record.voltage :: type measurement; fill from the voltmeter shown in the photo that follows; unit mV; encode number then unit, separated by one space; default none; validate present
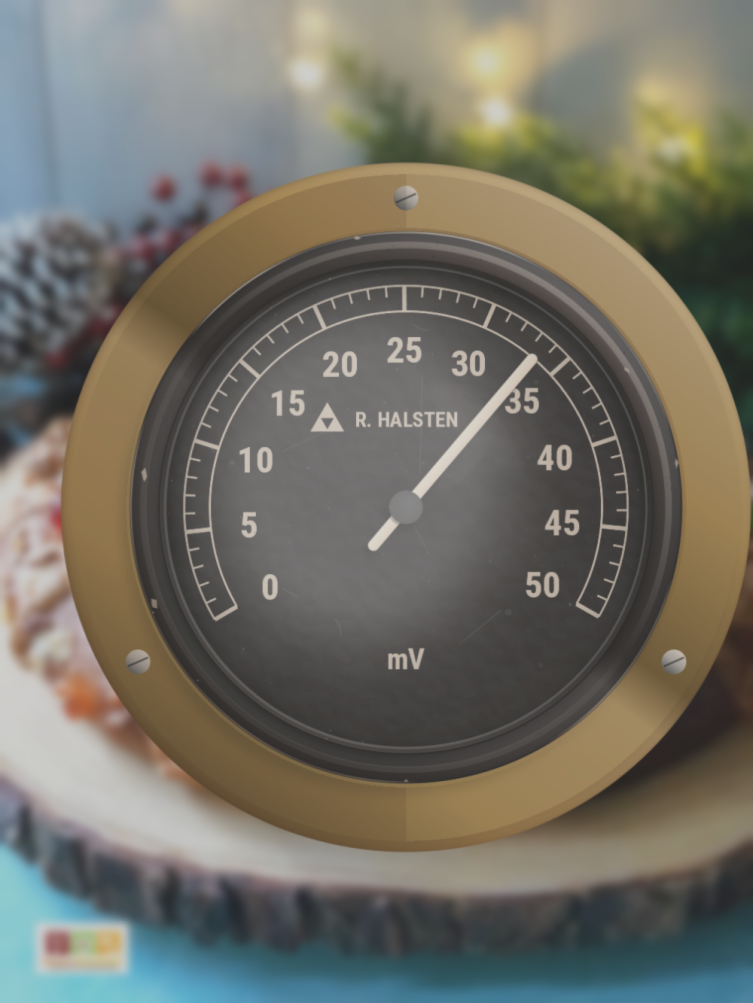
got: 33.5 mV
